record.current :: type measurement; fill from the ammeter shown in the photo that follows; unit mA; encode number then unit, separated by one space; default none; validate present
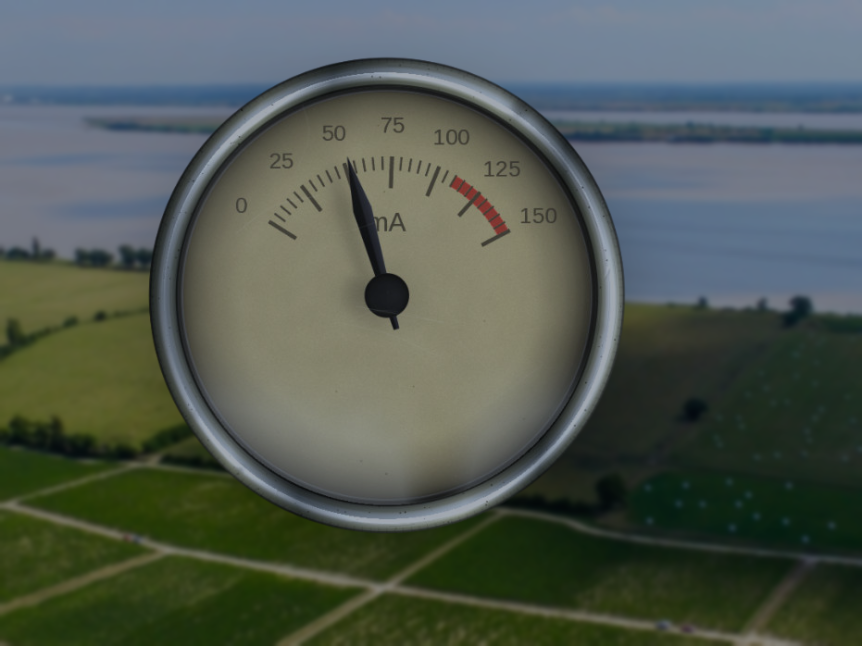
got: 52.5 mA
